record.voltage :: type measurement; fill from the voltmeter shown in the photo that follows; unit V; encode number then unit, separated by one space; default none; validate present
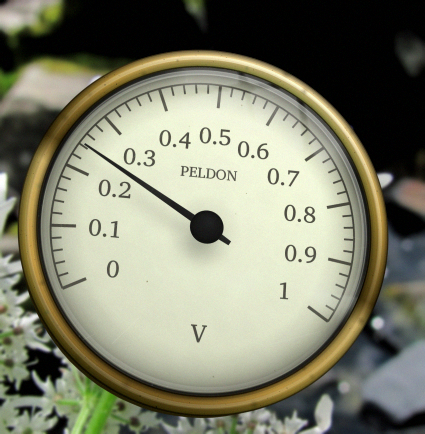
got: 0.24 V
